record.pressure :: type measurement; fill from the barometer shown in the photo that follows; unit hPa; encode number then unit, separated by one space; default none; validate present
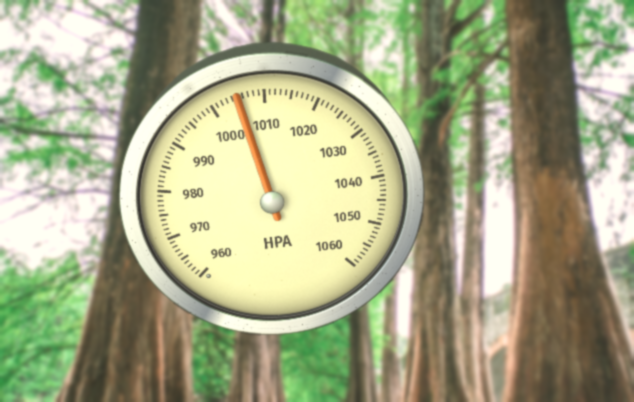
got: 1005 hPa
